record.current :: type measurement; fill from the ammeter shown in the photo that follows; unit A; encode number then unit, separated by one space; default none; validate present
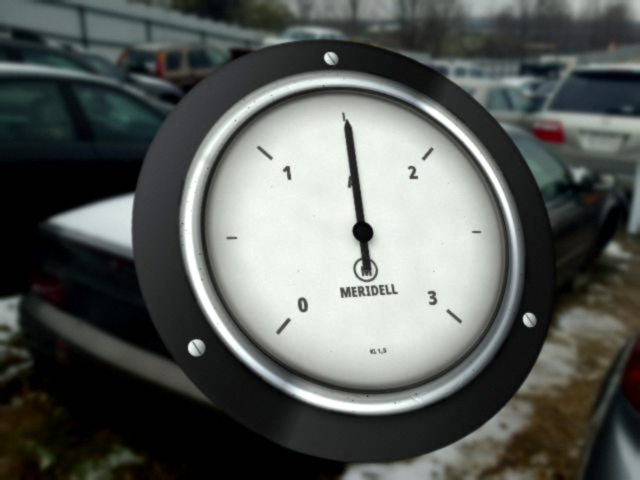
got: 1.5 A
